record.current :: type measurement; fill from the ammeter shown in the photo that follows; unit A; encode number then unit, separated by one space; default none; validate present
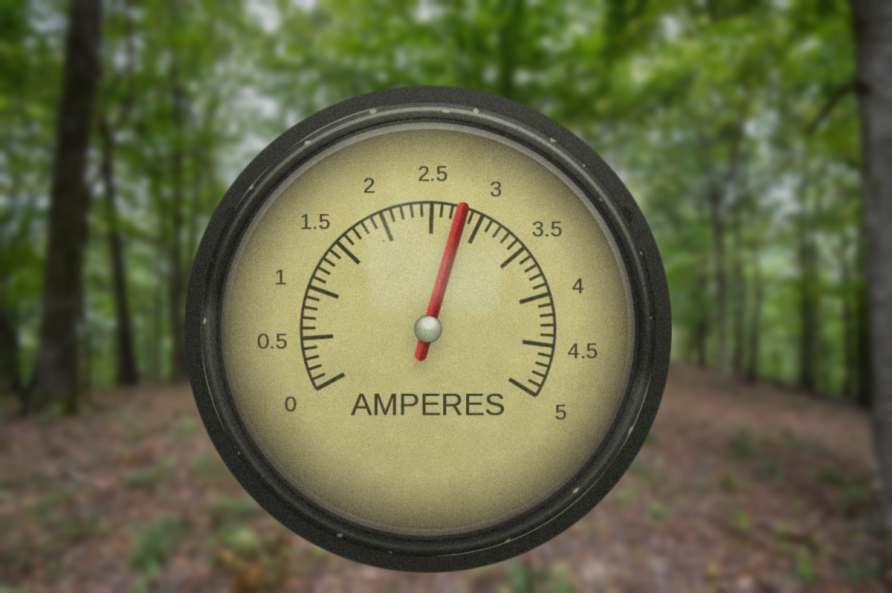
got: 2.8 A
